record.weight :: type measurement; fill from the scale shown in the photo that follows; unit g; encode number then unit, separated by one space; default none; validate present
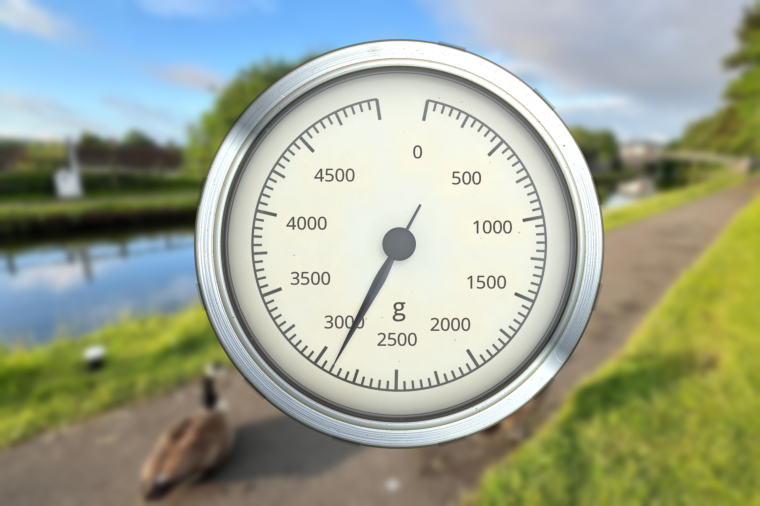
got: 2900 g
